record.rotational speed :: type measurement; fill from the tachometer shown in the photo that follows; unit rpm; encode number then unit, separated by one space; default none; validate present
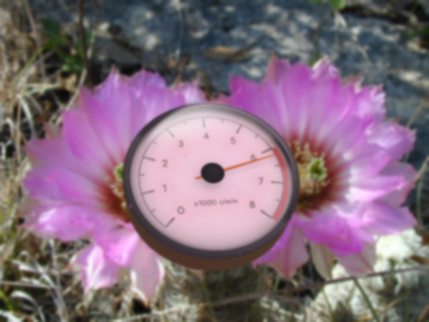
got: 6250 rpm
